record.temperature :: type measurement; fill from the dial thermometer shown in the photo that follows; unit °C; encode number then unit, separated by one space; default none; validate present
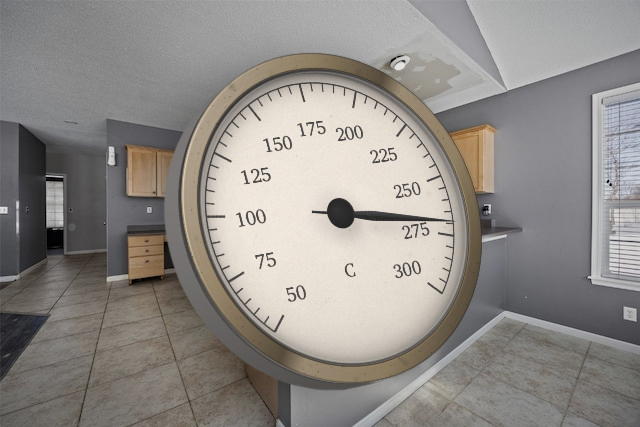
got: 270 °C
